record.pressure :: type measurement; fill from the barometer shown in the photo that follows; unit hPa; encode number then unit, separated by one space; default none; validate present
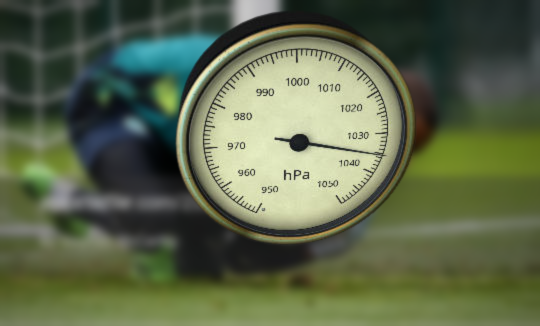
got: 1035 hPa
